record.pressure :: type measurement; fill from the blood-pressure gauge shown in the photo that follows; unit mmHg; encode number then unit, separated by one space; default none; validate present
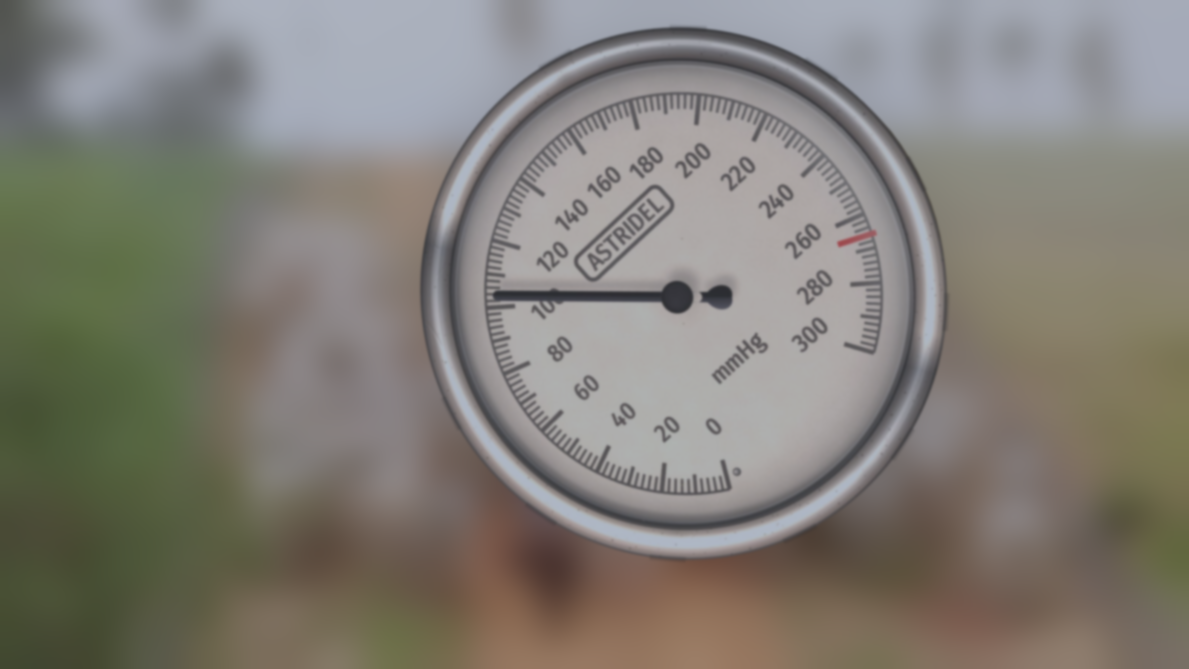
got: 104 mmHg
